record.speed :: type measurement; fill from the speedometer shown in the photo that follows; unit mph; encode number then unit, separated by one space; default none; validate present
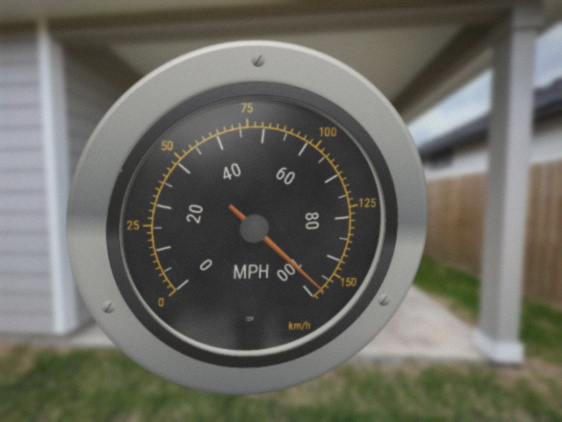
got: 97.5 mph
